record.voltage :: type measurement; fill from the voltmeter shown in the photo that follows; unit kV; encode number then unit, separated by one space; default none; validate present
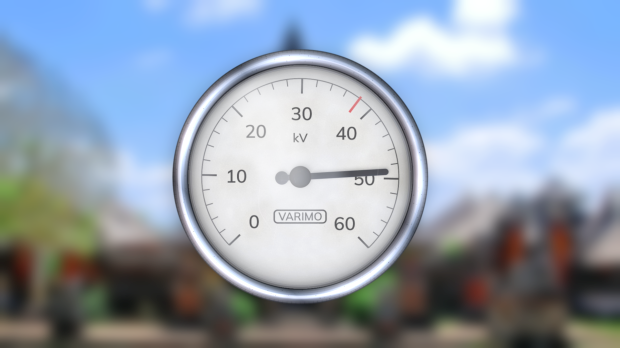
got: 49 kV
